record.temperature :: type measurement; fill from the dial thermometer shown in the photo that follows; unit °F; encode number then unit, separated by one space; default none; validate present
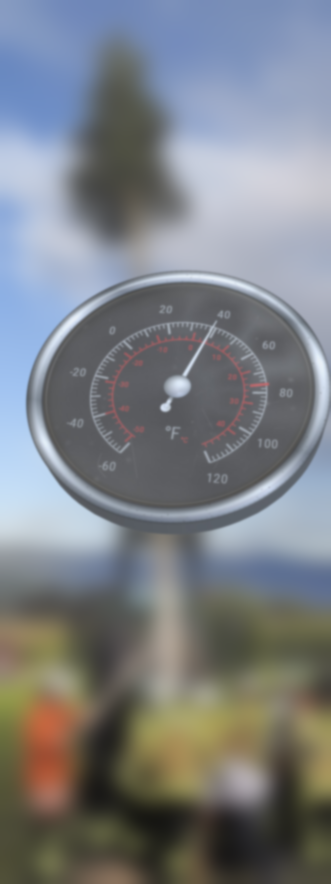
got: 40 °F
